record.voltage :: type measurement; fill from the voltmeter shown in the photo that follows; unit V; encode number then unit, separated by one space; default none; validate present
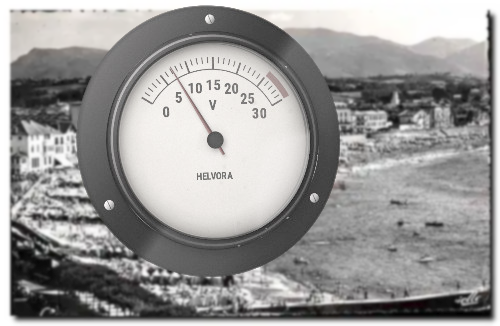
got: 7 V
